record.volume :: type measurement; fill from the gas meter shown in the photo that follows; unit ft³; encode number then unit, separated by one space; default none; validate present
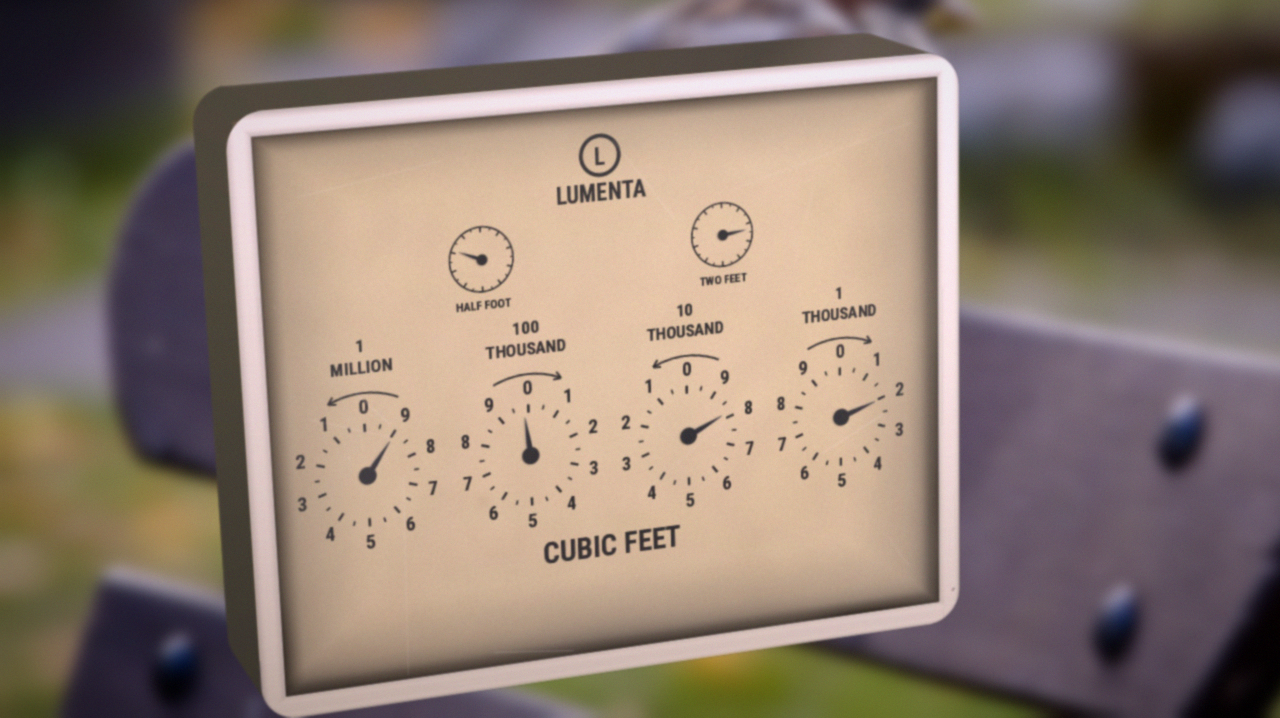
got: 898200 ft³
